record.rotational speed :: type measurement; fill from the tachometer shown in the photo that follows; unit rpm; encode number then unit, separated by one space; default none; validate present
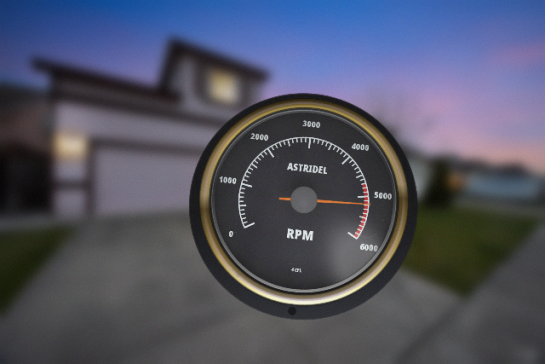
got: 5200 rpm
